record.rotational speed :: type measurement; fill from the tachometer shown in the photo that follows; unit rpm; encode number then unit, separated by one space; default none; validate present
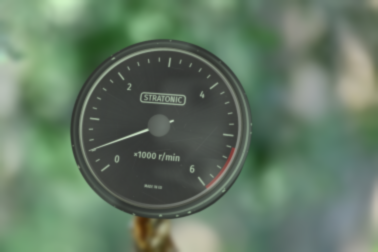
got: 400 rpm
